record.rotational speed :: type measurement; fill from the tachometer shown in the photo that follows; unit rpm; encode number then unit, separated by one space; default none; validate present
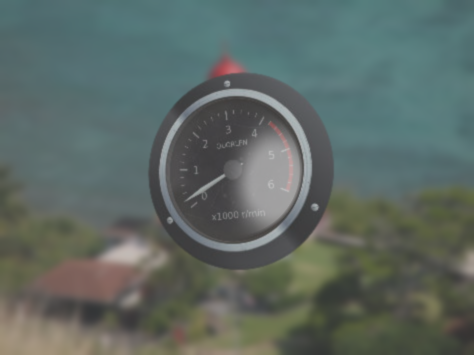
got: 200 rpm
